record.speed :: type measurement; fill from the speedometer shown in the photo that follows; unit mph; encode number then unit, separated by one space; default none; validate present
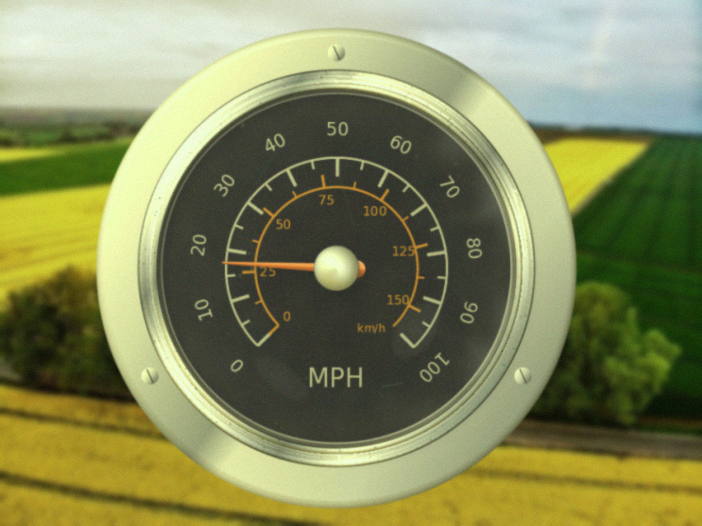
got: 17.5 mph
